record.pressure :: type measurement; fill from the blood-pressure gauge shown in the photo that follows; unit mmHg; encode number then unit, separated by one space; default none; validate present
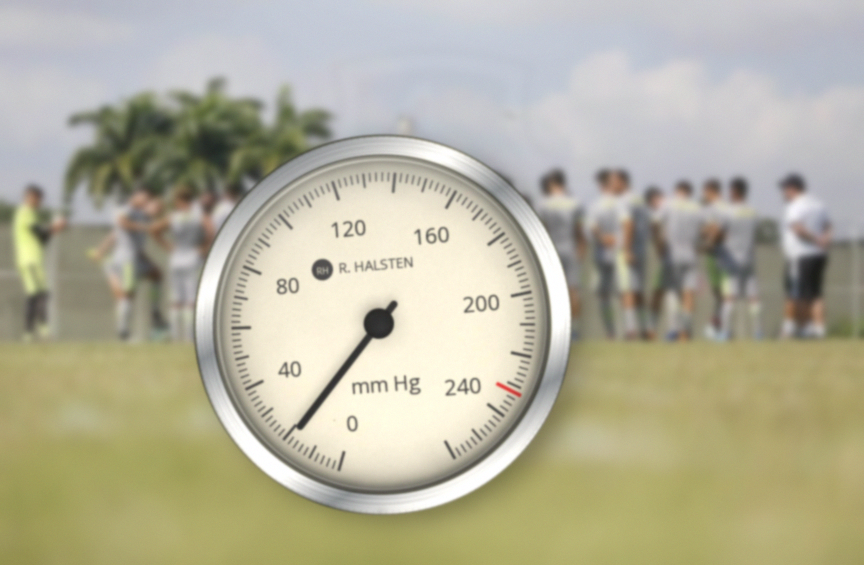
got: 18 mmHg
